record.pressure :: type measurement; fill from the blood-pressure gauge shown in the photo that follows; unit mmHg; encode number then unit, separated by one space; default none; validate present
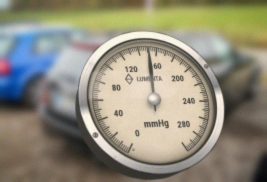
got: 150 mmHg
